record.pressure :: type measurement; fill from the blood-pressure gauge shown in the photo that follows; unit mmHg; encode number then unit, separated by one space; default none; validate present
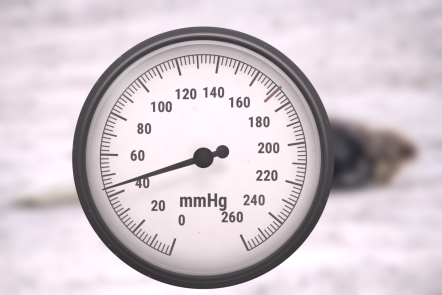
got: 44 mmHg
